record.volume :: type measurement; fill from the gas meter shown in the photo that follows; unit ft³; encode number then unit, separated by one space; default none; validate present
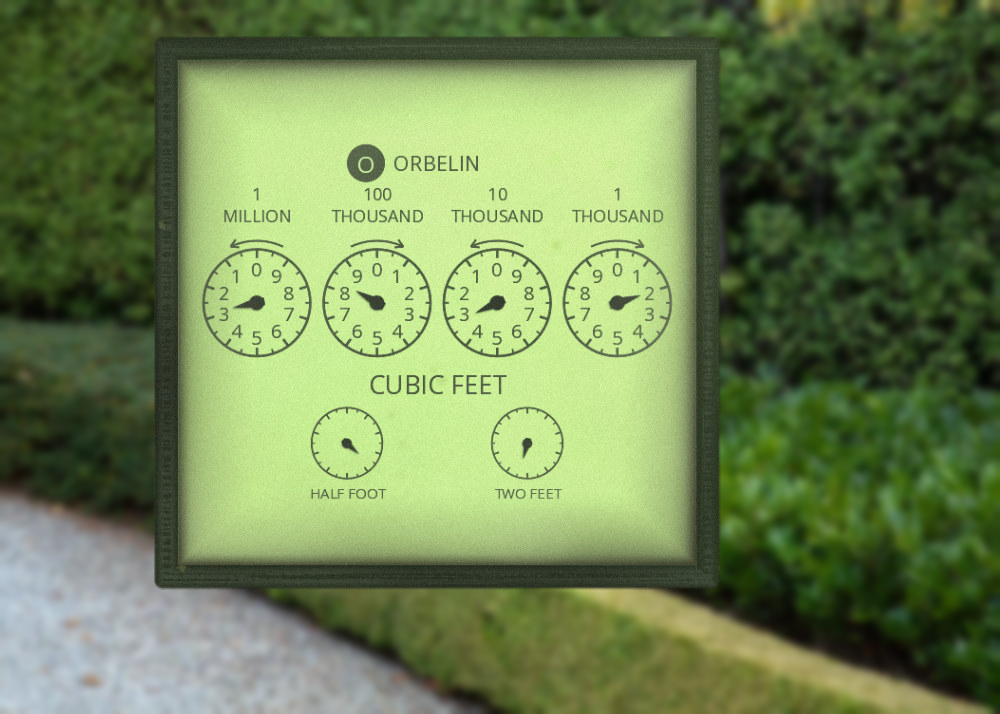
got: 283200 ft³
